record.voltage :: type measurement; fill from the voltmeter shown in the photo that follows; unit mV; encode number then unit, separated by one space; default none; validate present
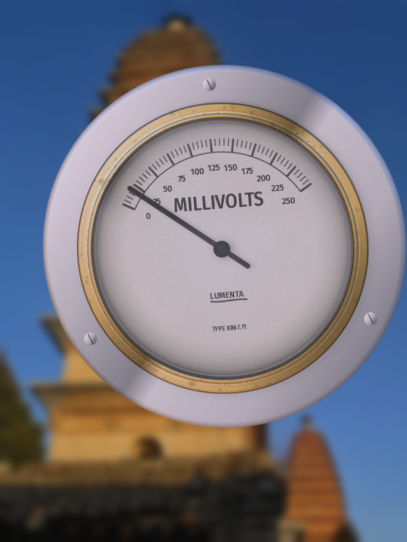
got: 20 mV
